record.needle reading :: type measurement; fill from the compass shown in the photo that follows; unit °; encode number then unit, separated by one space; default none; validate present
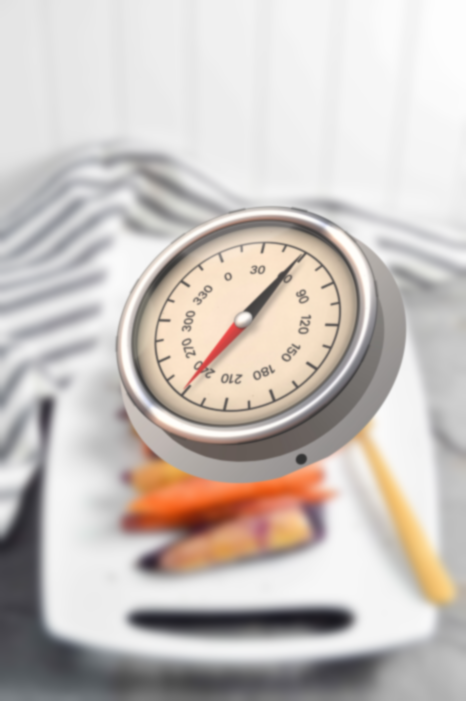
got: 240 °
